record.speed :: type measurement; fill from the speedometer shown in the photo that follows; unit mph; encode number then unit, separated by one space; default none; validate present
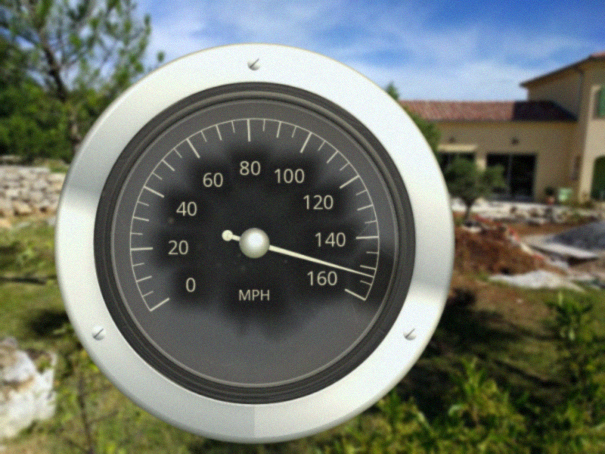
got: 152.5 mph
